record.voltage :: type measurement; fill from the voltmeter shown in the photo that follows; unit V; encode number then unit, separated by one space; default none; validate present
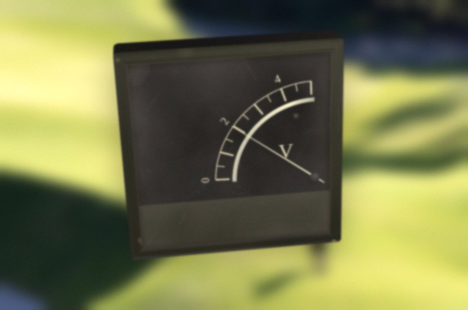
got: 2 V
